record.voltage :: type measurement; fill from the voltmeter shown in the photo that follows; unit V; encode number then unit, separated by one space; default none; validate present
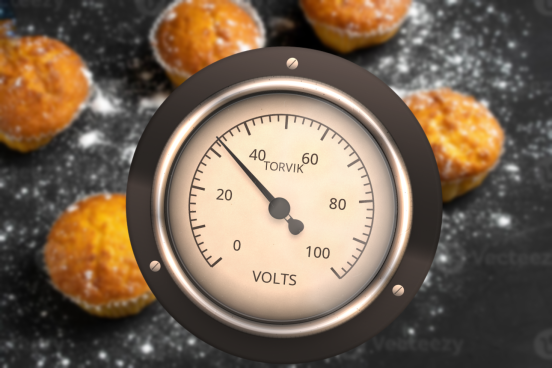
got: 33 V
